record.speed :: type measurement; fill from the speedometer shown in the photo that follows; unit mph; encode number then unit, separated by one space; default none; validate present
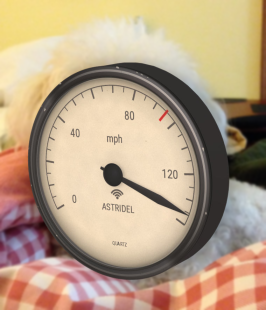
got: 135 mph
